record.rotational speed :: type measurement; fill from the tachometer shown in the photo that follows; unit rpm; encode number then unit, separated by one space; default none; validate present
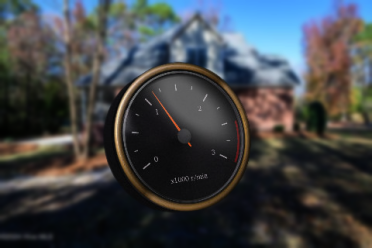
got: 1125 rpm
